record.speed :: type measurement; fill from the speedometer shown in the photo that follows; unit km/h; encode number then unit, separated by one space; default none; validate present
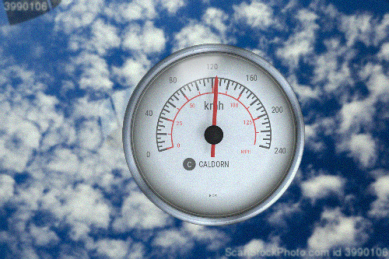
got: 125 km/h
